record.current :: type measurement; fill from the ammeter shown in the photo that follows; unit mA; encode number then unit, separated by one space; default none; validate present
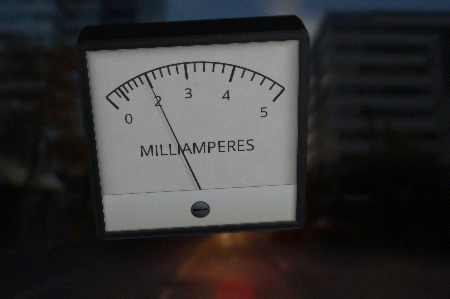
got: 2 mA
